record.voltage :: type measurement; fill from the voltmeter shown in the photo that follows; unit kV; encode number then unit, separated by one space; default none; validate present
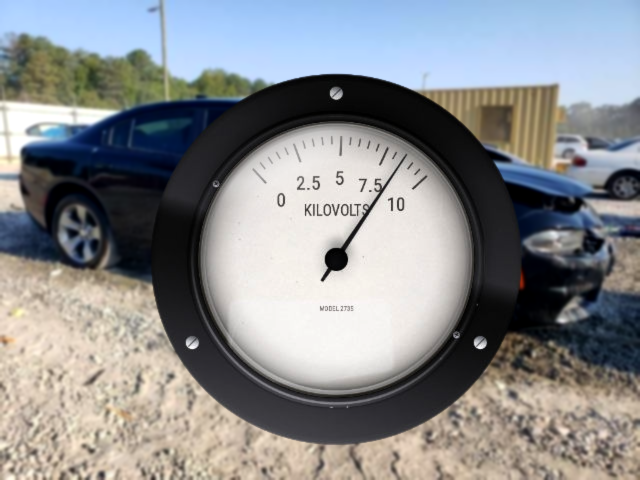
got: 8.5 kV
